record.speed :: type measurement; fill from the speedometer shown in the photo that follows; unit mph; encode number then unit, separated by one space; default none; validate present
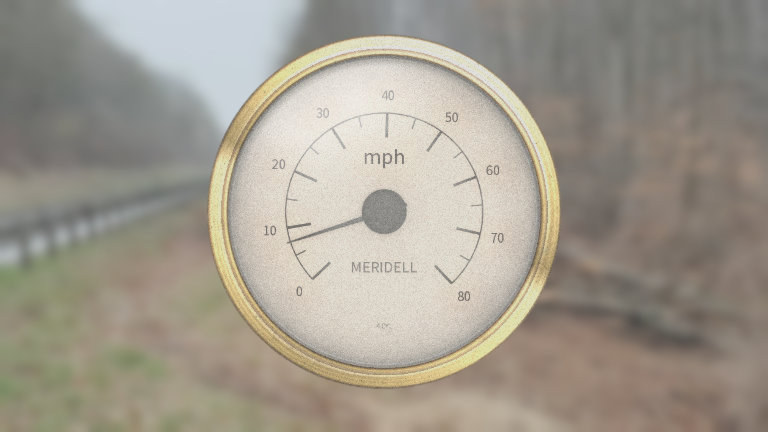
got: 7.5 mph
